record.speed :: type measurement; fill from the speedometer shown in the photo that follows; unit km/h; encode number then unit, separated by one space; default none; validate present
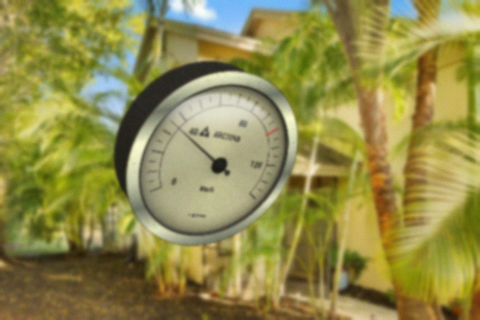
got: 35 km/h
